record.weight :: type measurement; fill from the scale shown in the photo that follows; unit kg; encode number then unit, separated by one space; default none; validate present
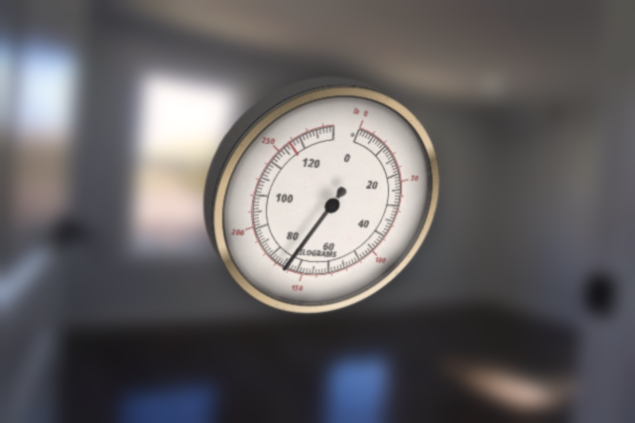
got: 75 kg
